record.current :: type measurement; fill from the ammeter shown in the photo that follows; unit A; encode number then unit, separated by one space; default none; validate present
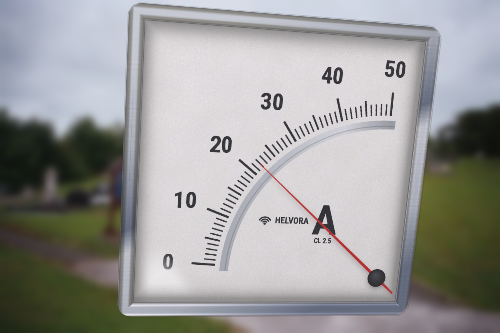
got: 22 A
